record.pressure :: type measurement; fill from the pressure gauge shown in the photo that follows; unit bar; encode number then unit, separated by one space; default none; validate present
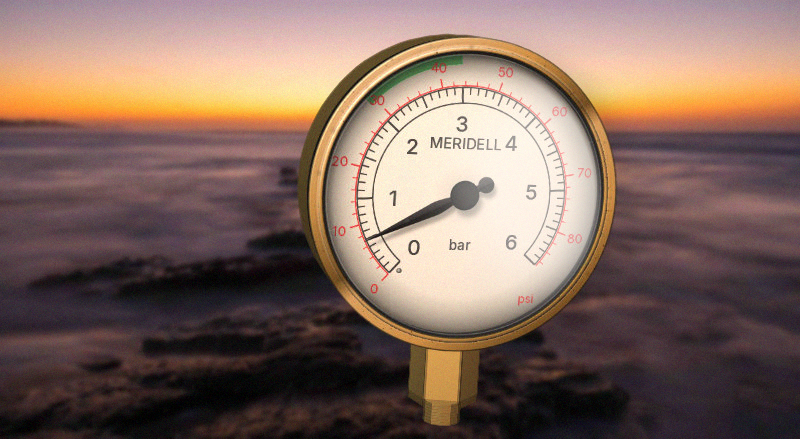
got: 0.5 bar
